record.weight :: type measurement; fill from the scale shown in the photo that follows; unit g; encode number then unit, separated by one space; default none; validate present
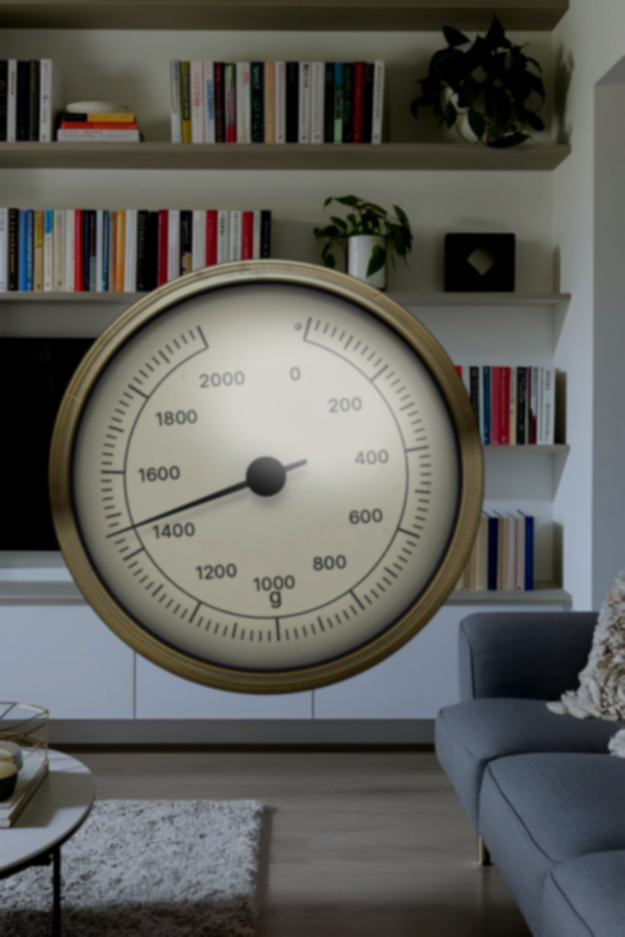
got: 1460 g
